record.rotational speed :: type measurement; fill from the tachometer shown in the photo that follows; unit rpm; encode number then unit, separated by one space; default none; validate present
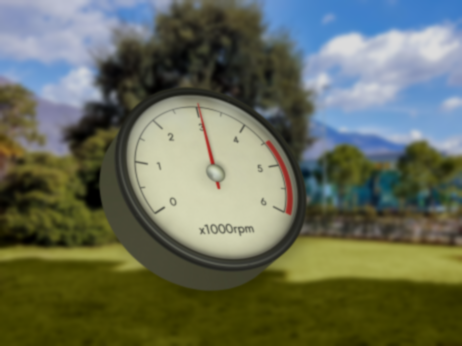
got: 3000 rpm
